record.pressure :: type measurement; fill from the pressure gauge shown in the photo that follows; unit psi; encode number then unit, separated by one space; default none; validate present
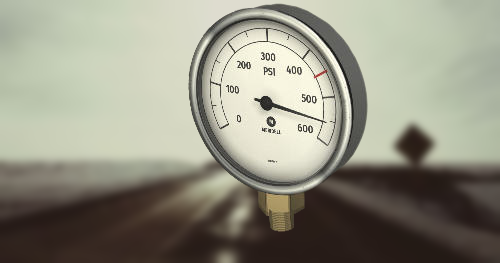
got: 550 psi
